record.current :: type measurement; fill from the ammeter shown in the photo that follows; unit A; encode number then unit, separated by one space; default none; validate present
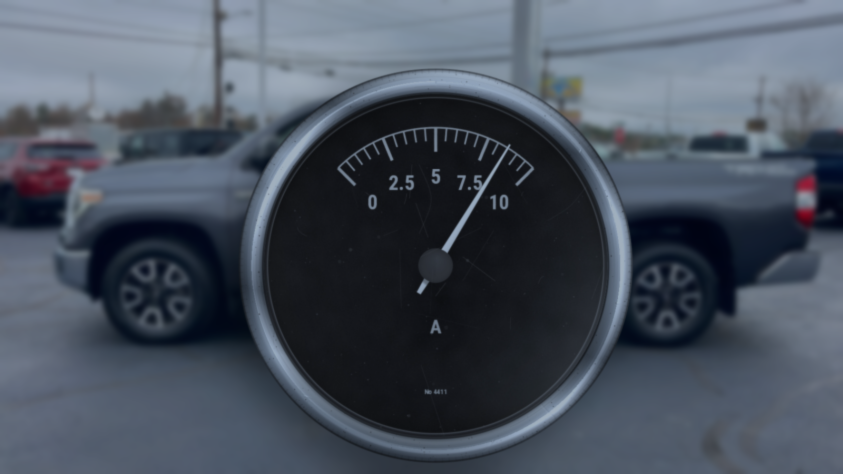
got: 8.5 A
